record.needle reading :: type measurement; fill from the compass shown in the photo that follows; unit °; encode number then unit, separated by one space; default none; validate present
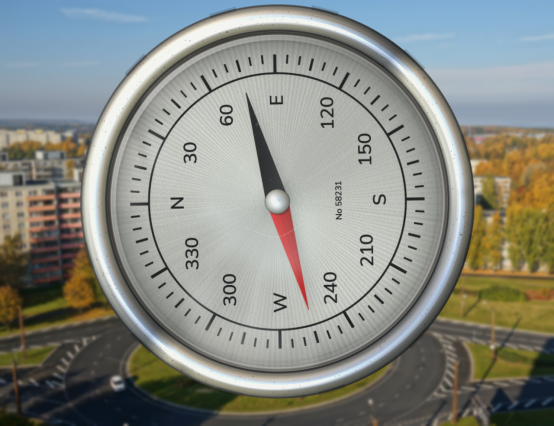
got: 255 °
